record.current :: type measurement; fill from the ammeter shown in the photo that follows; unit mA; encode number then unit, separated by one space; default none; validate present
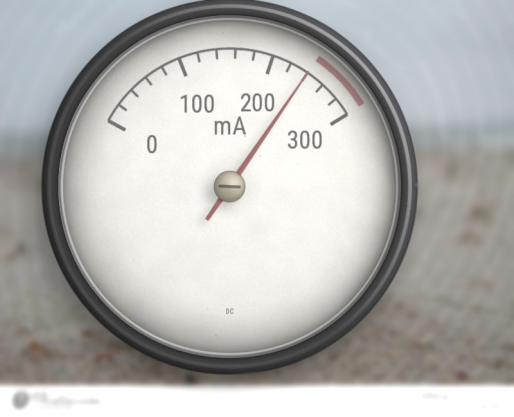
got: 240 mA
